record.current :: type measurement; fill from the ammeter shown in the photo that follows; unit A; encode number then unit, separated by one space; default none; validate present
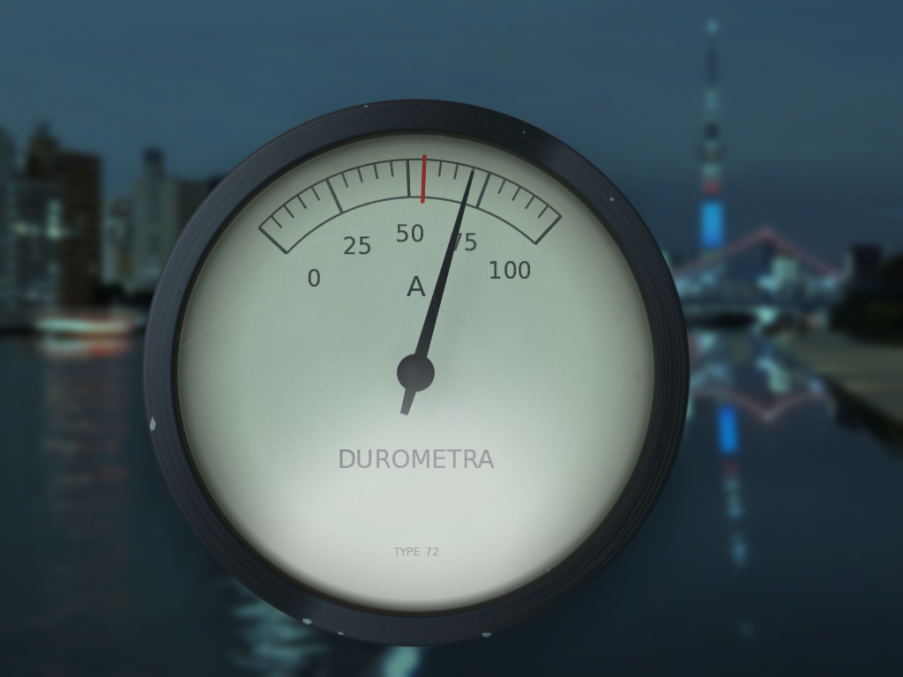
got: 70 A
